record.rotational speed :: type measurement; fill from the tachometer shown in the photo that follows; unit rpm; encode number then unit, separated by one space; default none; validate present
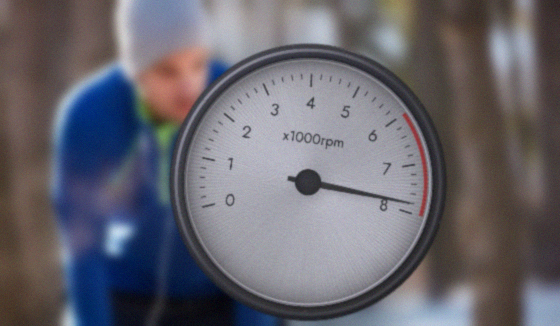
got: 7800 rpm
